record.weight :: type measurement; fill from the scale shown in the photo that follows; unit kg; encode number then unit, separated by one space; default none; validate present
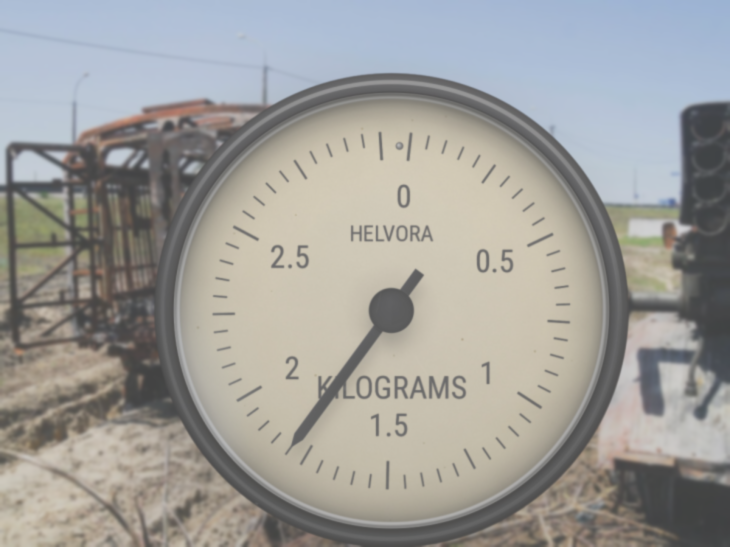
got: 1.8 kg
